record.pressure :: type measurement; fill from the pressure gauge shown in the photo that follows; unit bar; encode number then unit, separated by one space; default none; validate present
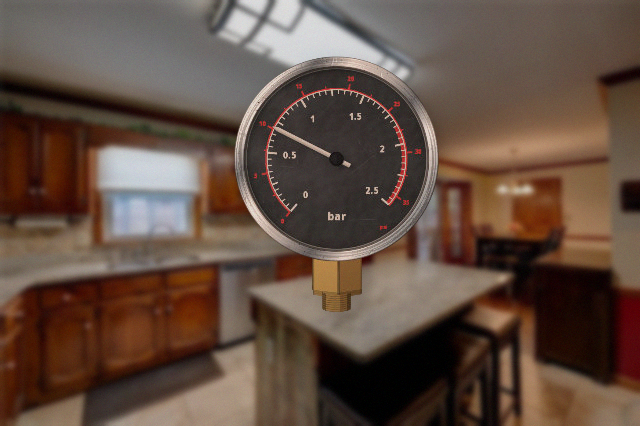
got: 0.7 bar
